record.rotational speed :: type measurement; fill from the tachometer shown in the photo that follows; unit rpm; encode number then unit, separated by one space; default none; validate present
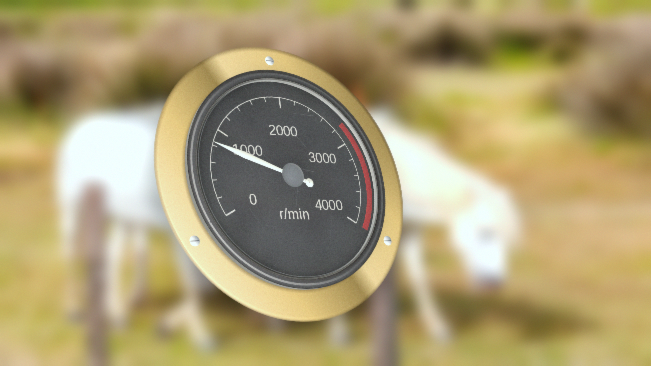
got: 800 rpm
